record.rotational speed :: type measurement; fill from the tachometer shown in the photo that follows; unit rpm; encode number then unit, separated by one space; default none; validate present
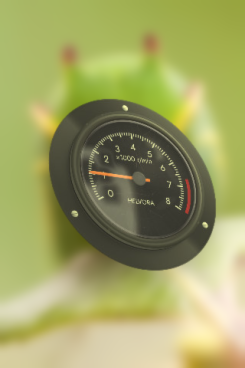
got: 1000 rpm
